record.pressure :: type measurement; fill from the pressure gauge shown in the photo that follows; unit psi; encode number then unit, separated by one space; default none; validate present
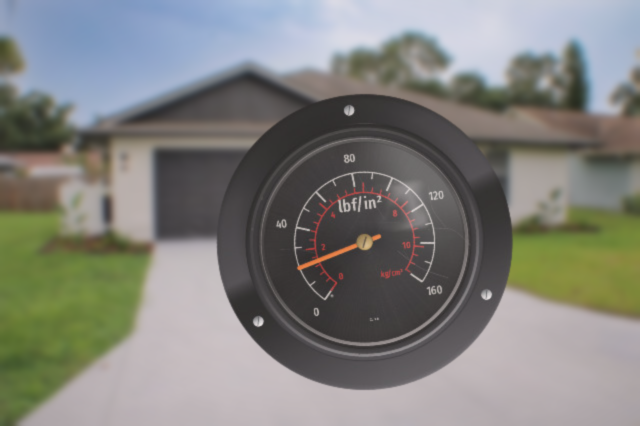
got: 20 psi
